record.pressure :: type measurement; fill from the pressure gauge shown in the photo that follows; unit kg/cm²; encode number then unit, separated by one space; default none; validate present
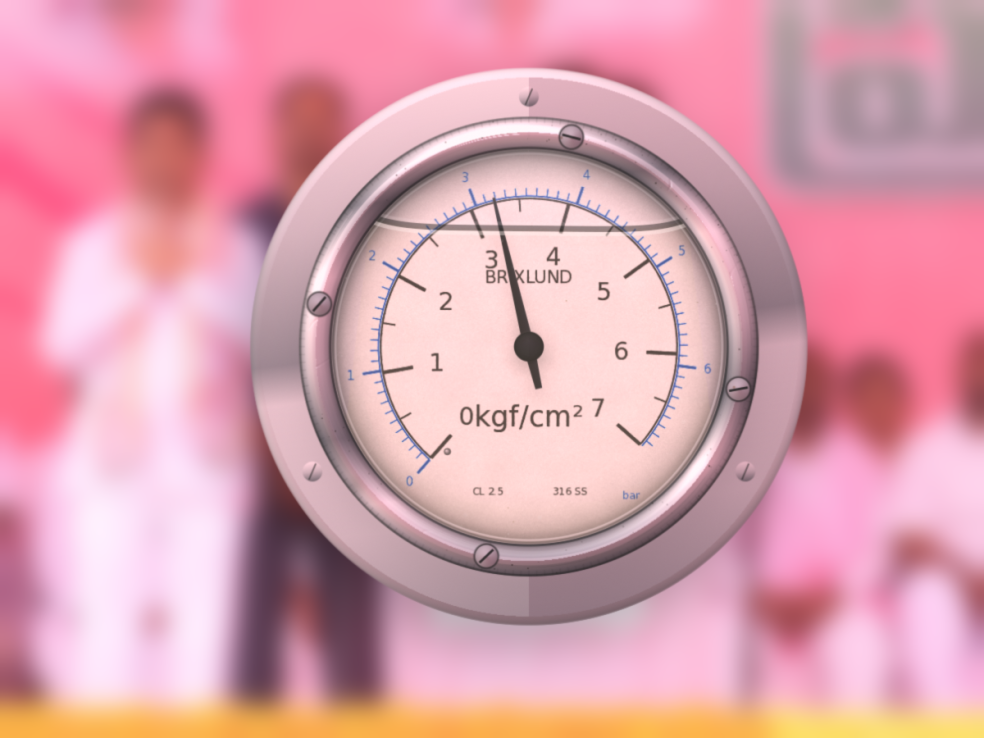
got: 3.25 kg/cm²
